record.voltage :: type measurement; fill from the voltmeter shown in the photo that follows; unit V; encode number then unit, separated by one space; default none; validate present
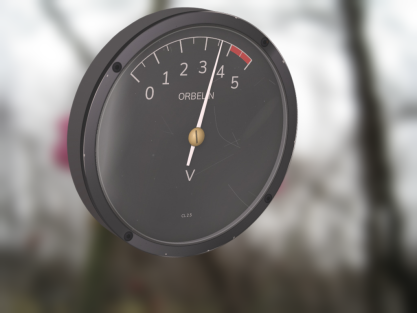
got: 3.5 V
